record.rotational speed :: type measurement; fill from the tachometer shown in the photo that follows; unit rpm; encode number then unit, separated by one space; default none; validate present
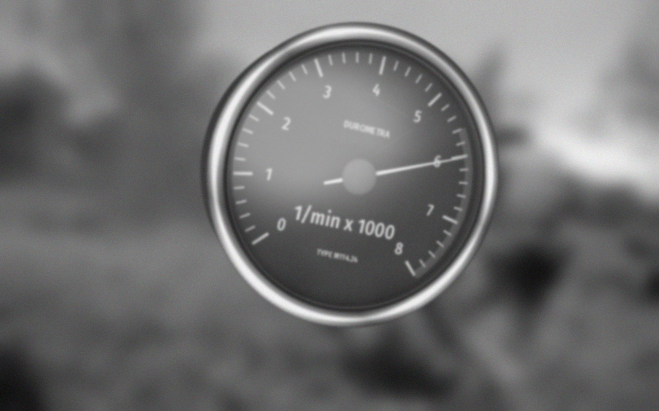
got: 6000 rpm
